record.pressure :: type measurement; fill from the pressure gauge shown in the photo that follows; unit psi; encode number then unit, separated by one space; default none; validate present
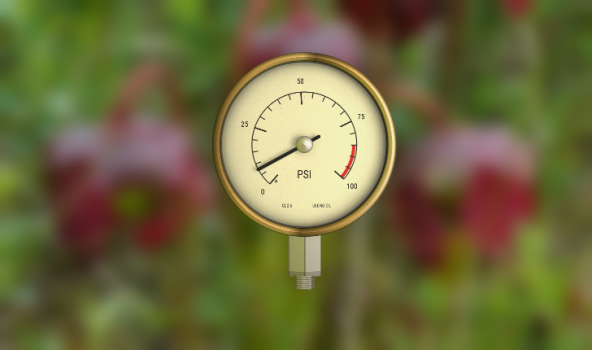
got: 7.5 psi
